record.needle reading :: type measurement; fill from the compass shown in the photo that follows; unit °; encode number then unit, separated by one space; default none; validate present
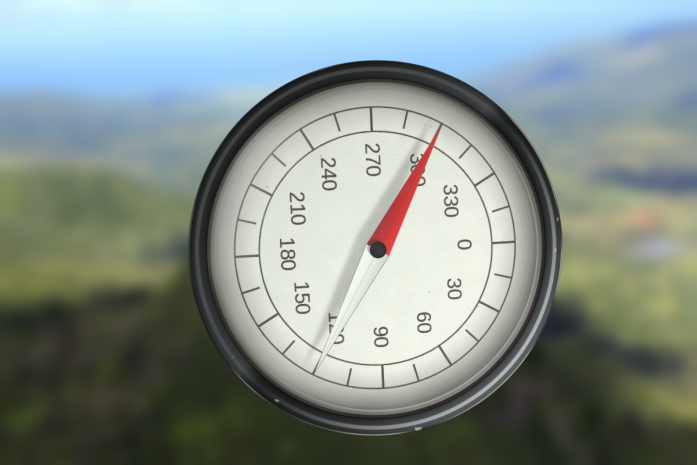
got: 300 °
